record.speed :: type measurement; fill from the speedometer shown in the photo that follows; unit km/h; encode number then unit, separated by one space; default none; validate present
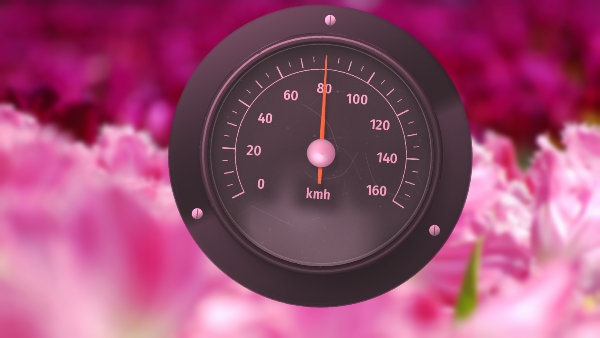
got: 80 km/h
